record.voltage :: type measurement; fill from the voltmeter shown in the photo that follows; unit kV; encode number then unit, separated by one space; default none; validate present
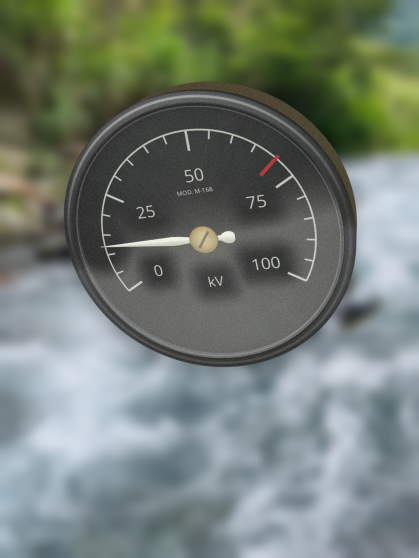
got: 12.5 kV
